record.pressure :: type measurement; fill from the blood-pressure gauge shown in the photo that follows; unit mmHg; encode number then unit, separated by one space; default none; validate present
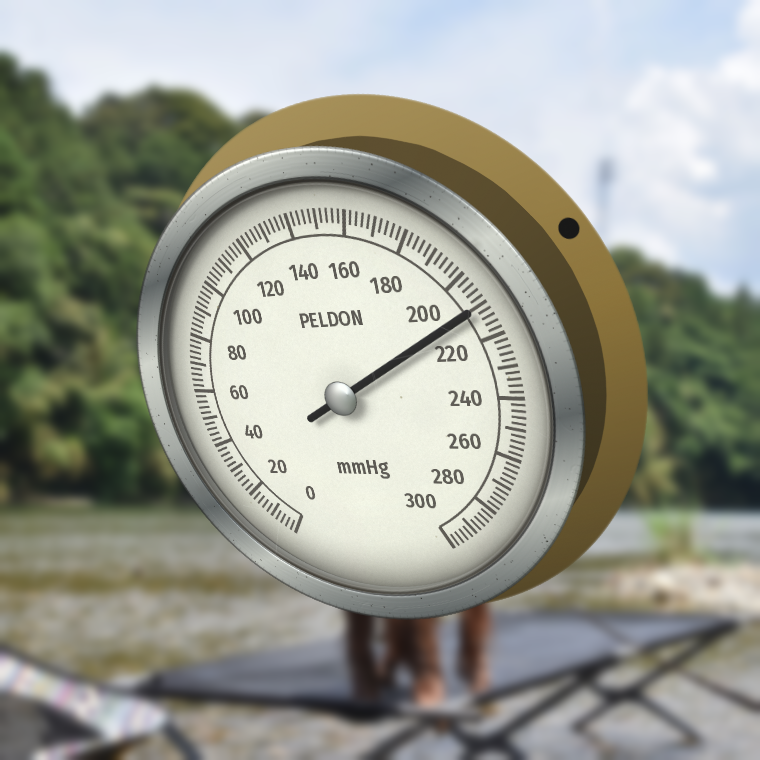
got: 210 mmHg
